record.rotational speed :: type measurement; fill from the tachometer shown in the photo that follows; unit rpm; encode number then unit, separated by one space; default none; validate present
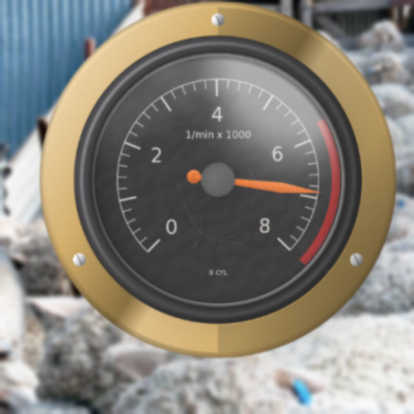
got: 6900 rpm
